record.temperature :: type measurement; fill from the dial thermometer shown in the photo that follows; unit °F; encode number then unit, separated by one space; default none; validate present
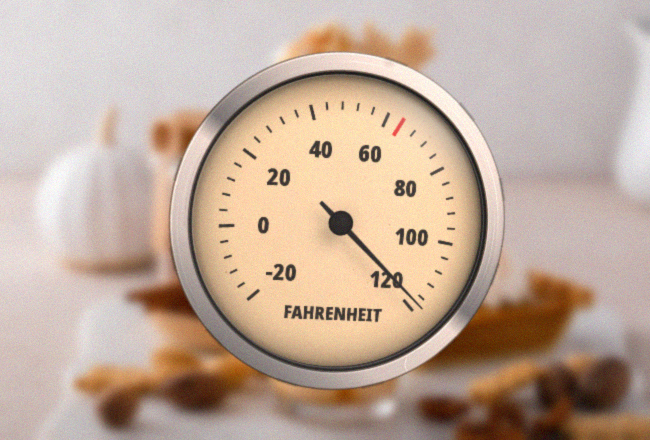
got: 118 °F
